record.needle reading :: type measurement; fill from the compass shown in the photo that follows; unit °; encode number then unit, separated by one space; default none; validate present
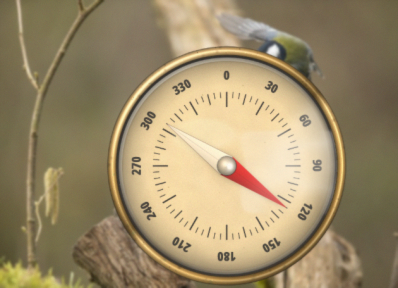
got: 125 °
